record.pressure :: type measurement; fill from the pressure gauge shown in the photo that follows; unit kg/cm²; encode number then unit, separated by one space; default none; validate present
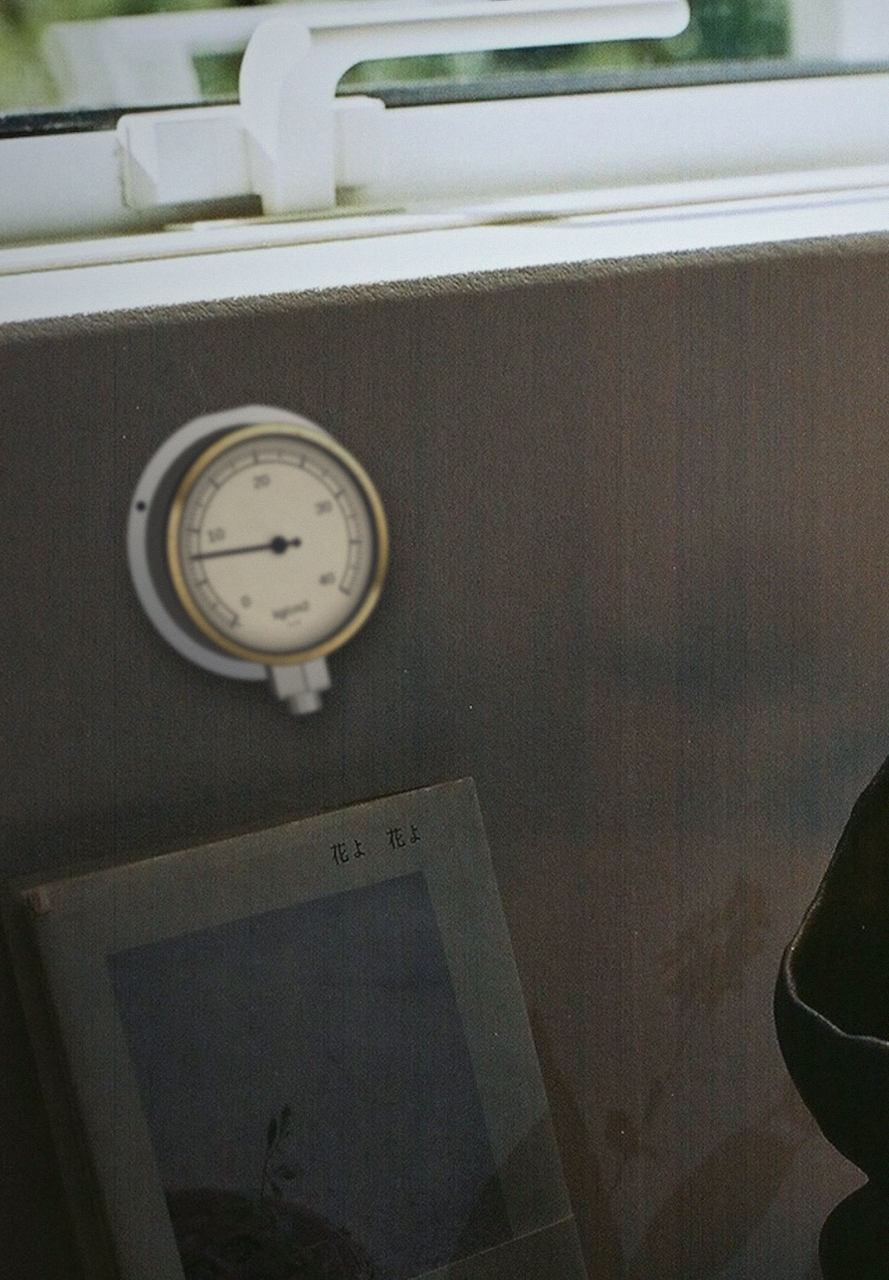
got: 7.5 kg/cm²
